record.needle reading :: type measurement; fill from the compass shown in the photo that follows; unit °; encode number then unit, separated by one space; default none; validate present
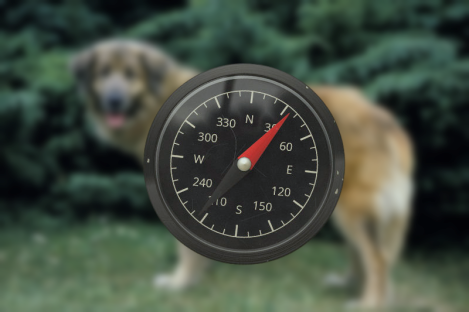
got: 35 °
